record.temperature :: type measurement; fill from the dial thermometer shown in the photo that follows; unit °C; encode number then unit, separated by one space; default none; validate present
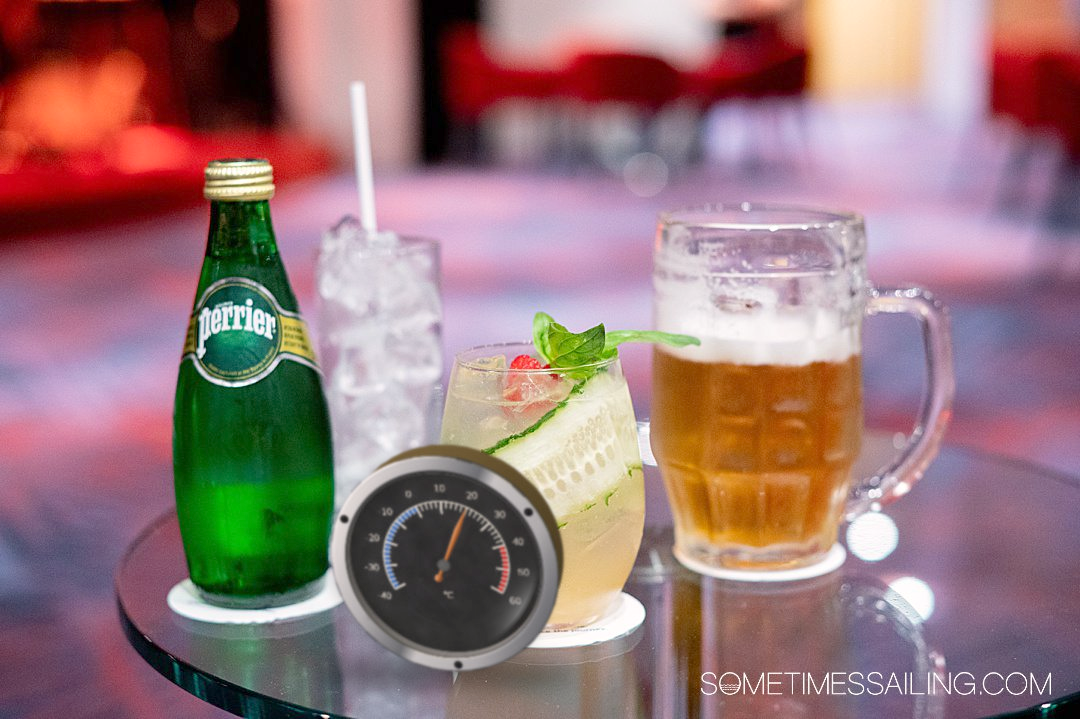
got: 20 °C
